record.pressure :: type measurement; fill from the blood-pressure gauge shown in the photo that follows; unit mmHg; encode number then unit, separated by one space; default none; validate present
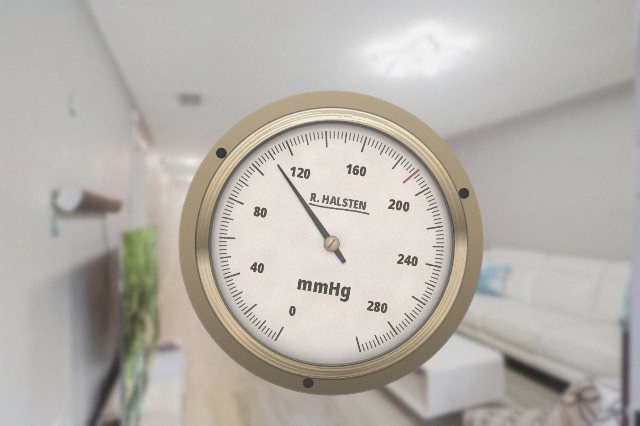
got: 110 mmHg
